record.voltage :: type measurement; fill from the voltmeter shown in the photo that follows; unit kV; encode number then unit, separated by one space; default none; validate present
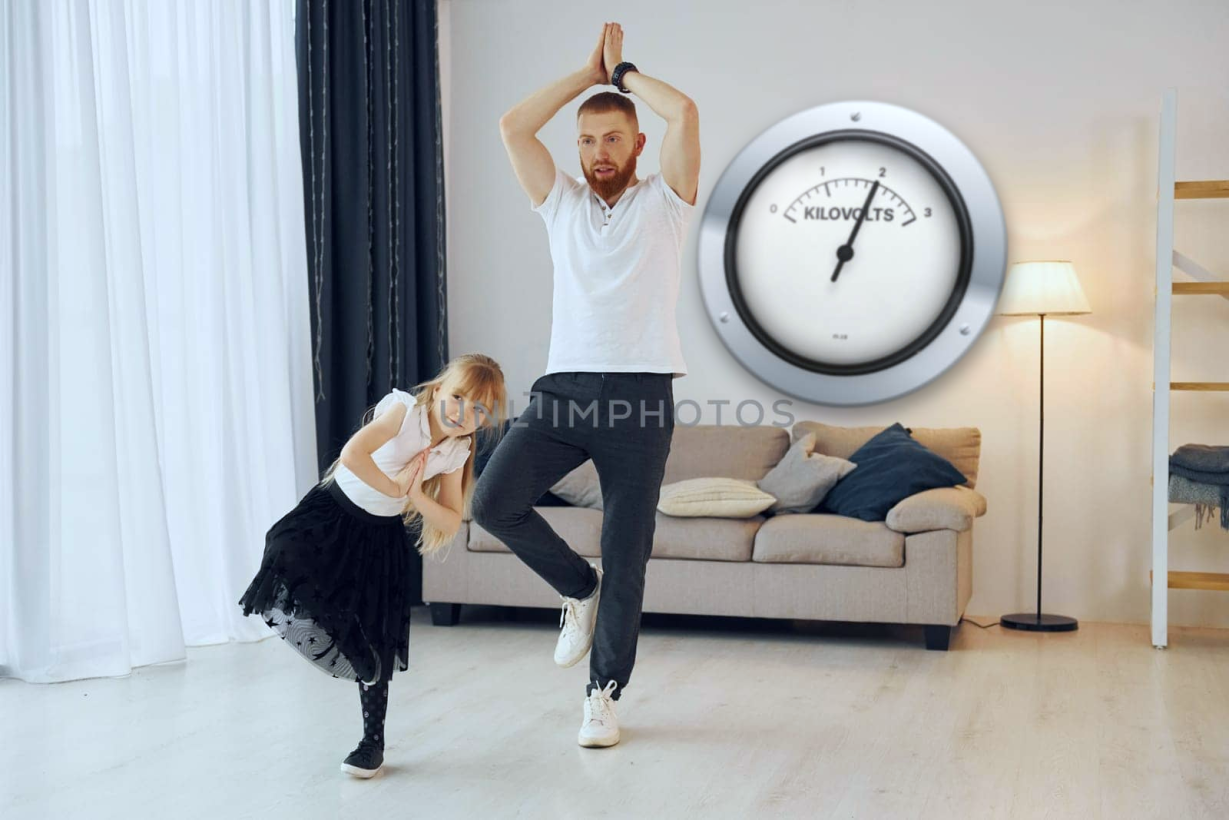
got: 2 kV
